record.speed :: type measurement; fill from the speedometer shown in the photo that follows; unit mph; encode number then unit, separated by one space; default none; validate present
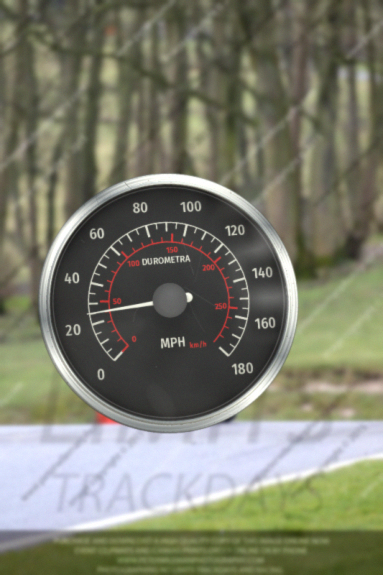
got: 25 mph
